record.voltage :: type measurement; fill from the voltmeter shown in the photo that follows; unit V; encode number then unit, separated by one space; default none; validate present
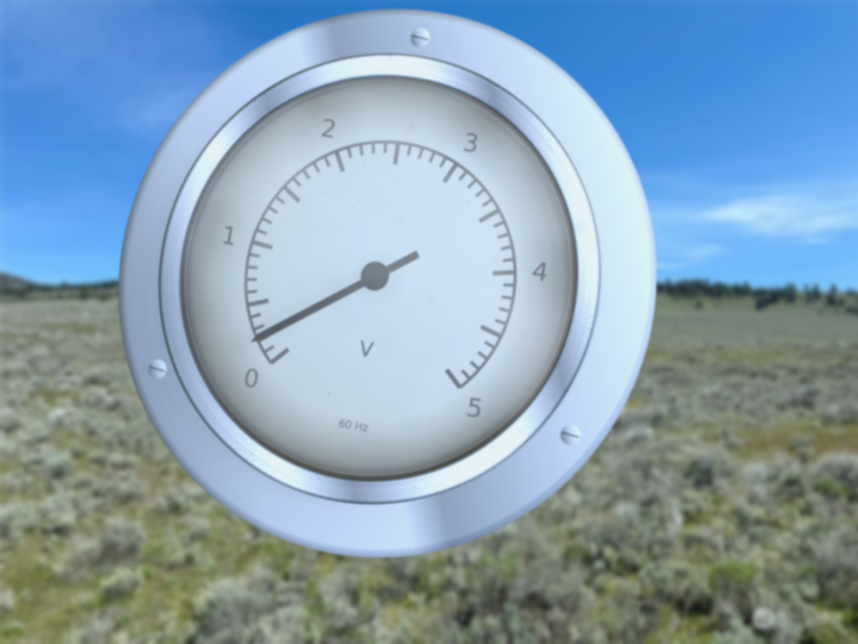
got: 0.2 V
